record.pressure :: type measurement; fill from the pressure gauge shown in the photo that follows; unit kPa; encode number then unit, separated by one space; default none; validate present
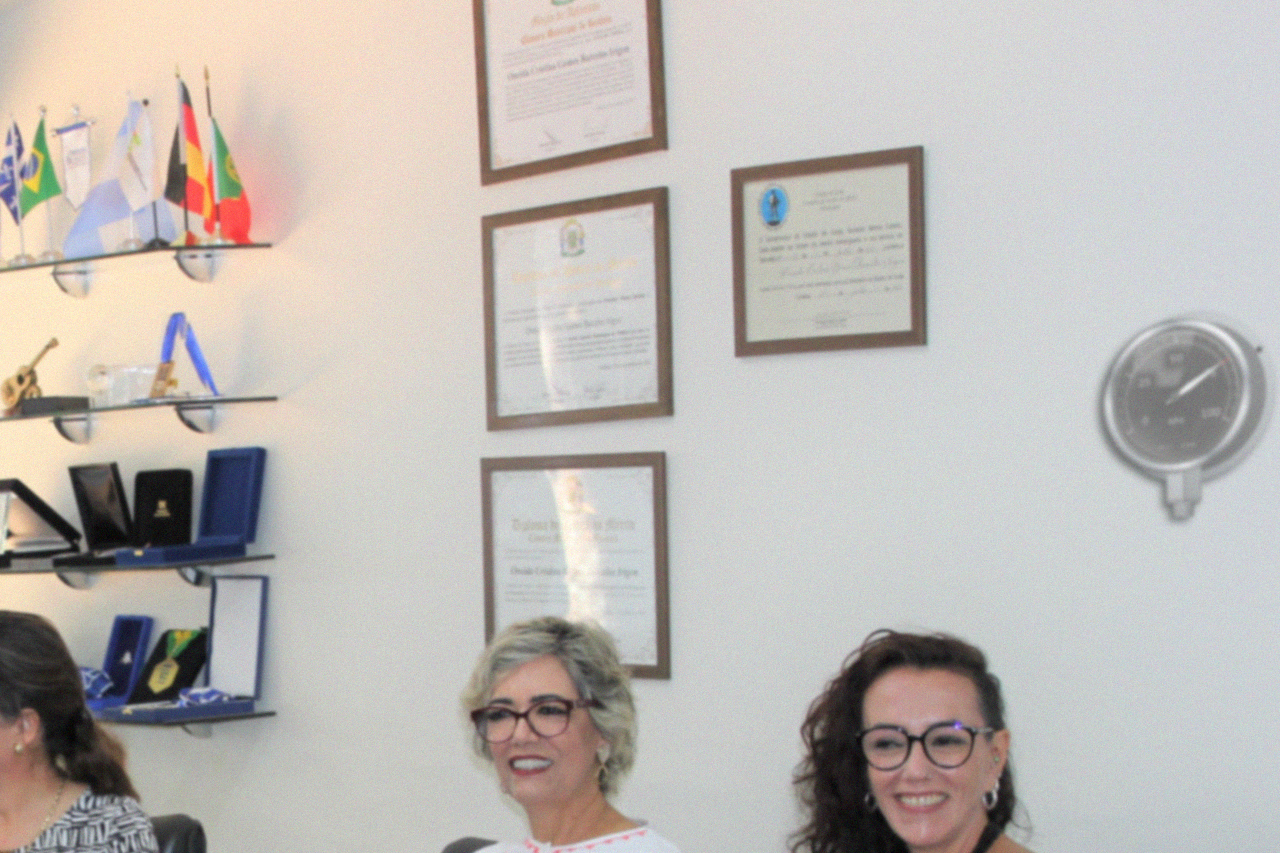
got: 75 kPa
